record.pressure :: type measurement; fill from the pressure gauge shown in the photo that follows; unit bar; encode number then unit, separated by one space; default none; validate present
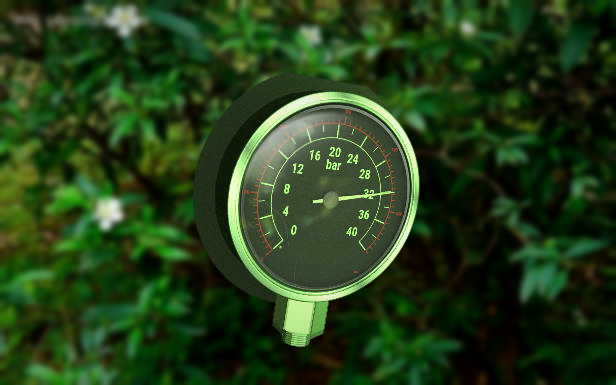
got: 32 bar
